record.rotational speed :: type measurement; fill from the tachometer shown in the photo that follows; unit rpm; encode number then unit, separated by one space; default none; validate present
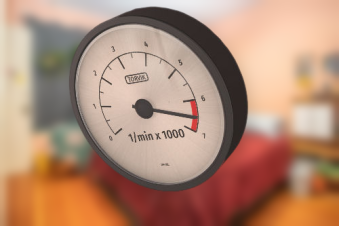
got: 6500 rpm
